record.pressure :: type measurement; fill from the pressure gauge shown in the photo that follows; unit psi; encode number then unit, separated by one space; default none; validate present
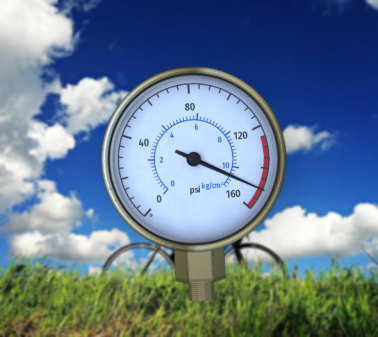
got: 150 psi
